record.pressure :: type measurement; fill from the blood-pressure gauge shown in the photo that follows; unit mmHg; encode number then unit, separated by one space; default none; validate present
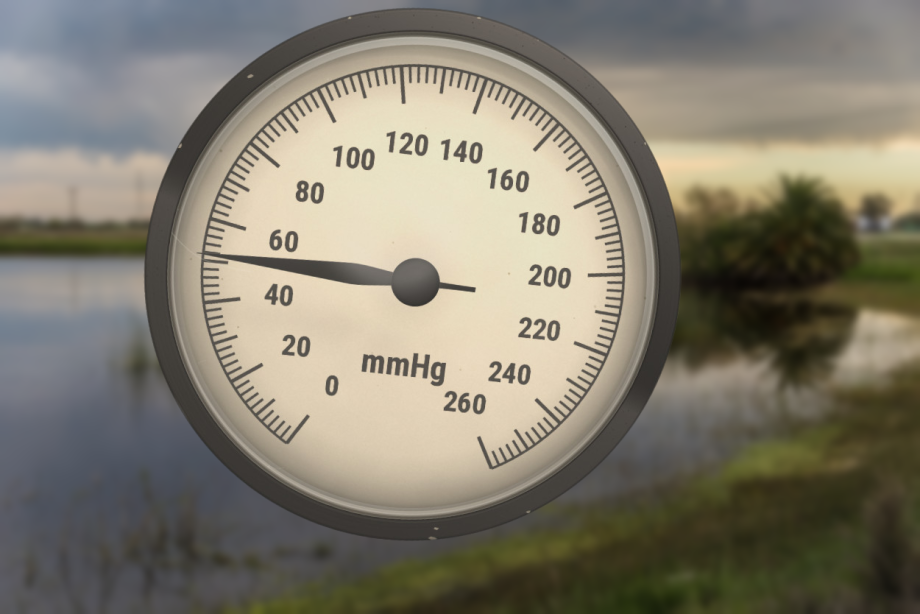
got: 52 mmHg
